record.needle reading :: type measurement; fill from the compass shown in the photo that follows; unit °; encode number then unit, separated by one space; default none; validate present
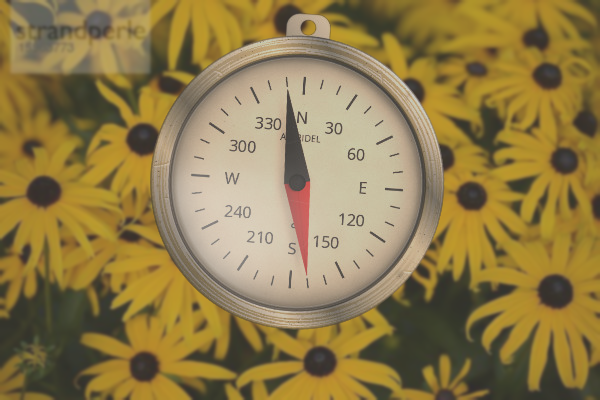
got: 170 °
